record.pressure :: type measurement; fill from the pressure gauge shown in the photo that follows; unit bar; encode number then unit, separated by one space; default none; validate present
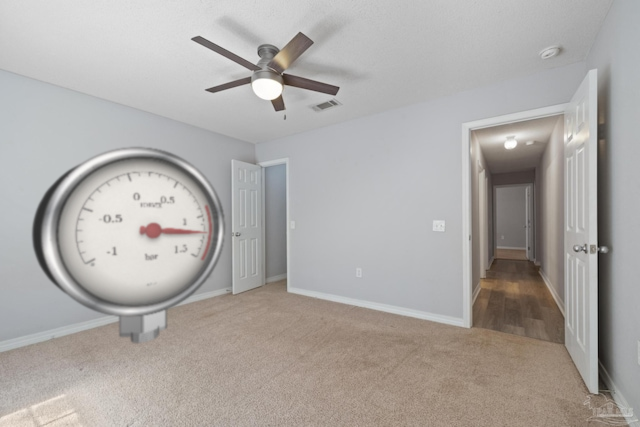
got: 1.2 bar
